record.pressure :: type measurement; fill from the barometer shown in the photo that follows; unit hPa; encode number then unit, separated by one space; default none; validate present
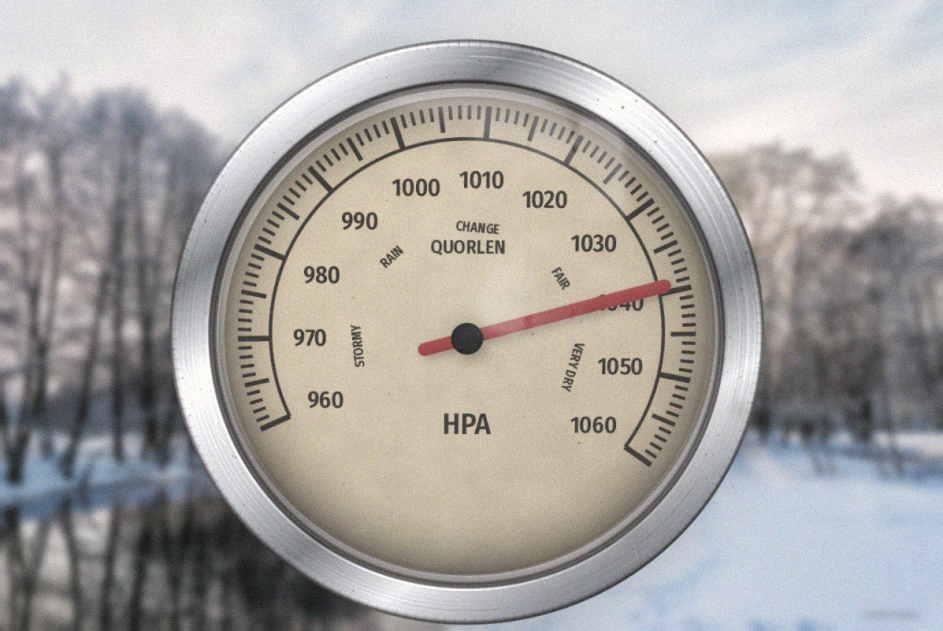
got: 1039 hPa
